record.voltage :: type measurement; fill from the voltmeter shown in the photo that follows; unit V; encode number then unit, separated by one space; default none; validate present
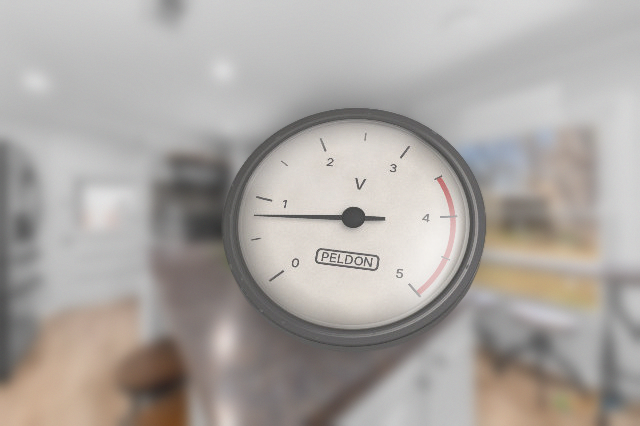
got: 0.75 V
